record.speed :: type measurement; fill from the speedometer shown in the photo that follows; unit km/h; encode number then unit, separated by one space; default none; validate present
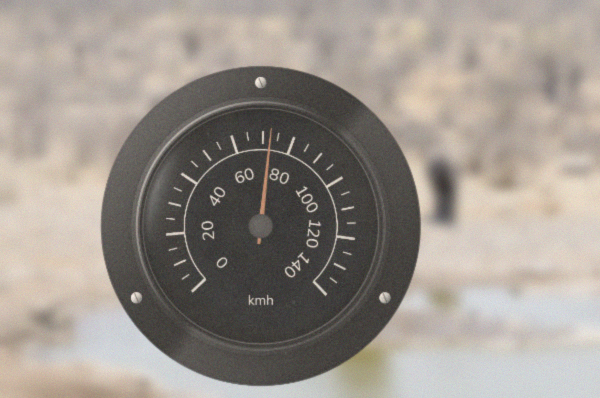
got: 72.5 km/h
